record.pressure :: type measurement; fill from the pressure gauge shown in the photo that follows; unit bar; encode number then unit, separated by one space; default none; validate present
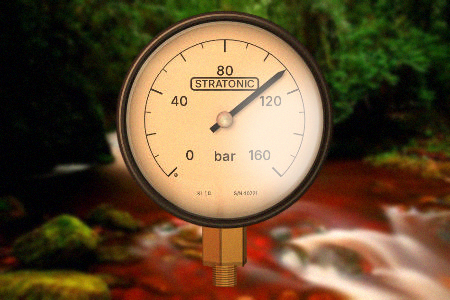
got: 110 bar
